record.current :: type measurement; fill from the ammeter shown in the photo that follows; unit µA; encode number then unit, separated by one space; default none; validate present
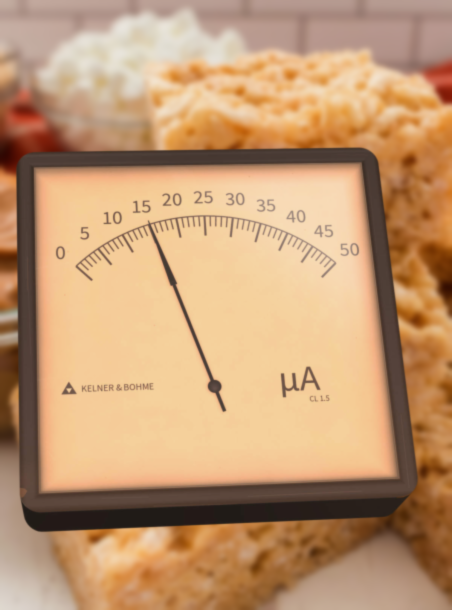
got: 15 µA
